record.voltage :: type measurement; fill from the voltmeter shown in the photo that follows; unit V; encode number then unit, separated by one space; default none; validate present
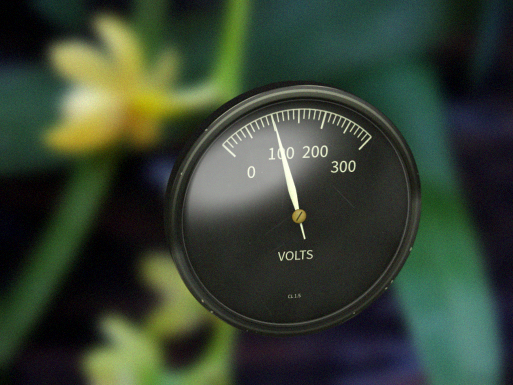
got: 100 V
